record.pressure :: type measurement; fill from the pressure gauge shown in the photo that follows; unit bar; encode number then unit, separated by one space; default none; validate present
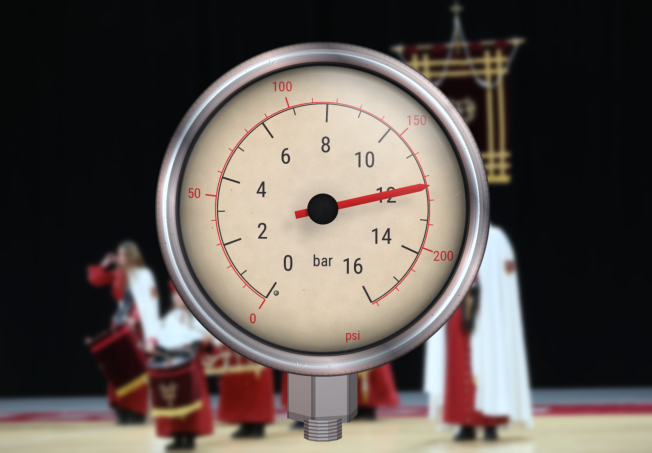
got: 12 bar
